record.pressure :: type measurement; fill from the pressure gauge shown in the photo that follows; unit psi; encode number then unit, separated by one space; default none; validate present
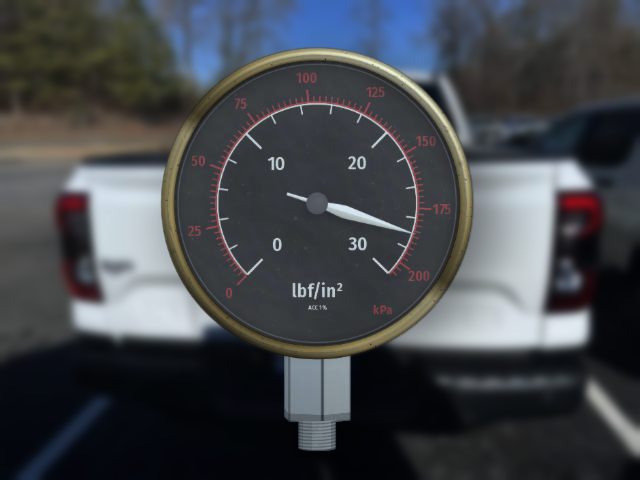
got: 27 psi
